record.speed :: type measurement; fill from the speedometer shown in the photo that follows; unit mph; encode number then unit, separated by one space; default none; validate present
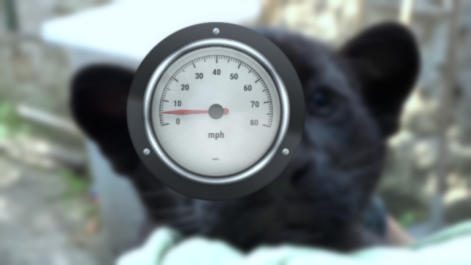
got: 5 mph
